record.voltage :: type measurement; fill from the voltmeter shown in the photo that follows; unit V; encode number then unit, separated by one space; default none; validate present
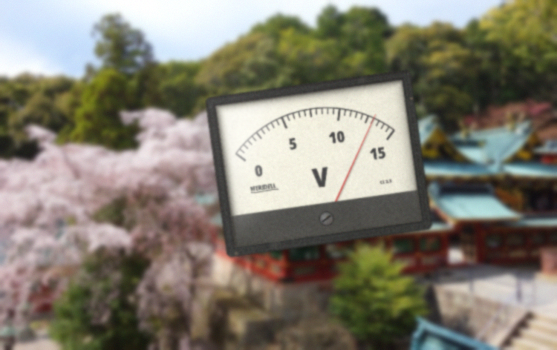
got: 13 V
